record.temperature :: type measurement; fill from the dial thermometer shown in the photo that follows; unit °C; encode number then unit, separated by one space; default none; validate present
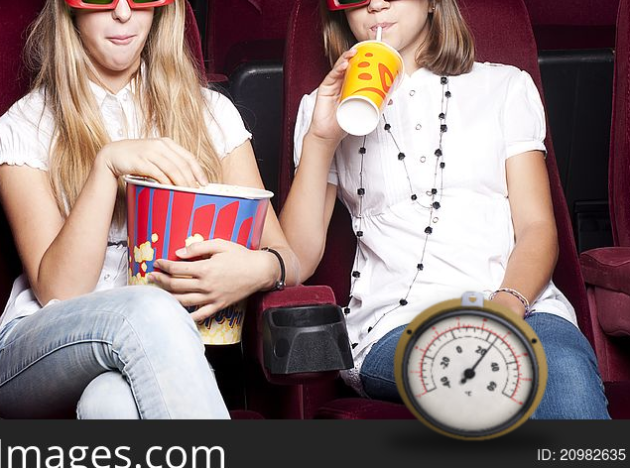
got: 24 °C
